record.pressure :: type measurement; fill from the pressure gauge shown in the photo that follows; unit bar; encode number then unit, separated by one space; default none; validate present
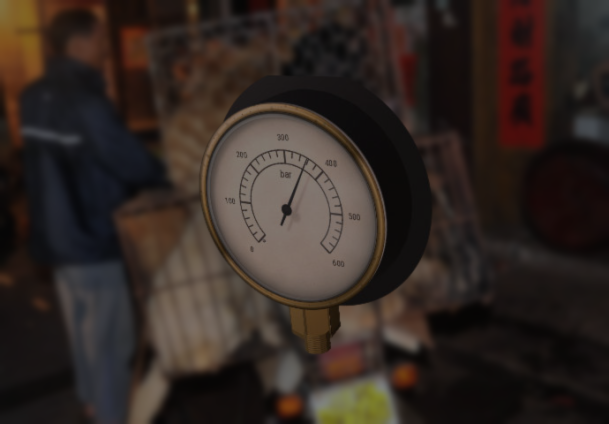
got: 360 bar
